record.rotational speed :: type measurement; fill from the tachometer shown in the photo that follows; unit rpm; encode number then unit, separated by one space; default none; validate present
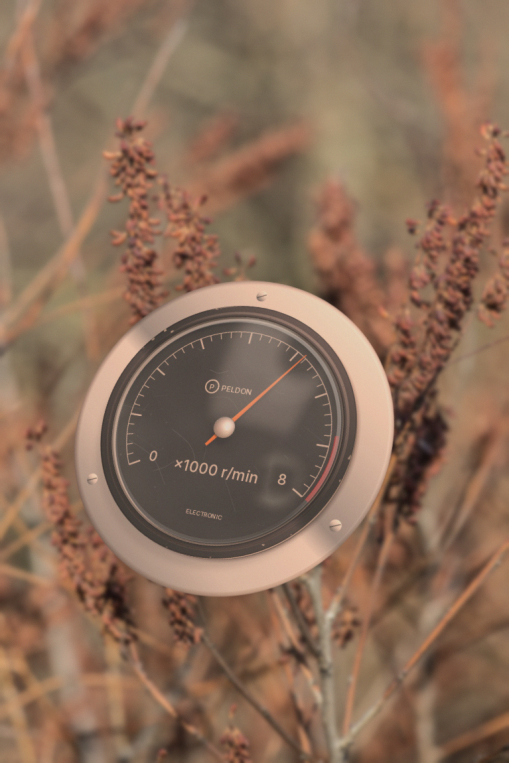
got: 5200 rpm
